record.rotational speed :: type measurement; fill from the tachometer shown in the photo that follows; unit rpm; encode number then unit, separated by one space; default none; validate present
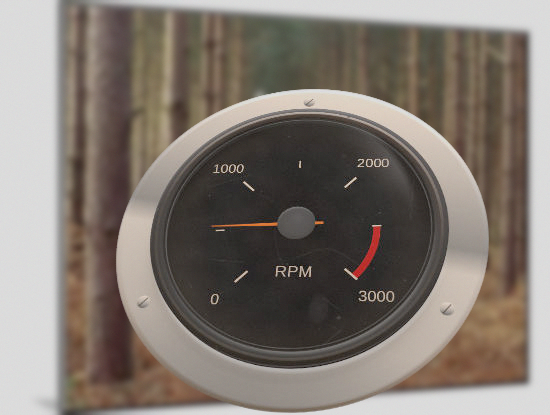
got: 500 rpm
